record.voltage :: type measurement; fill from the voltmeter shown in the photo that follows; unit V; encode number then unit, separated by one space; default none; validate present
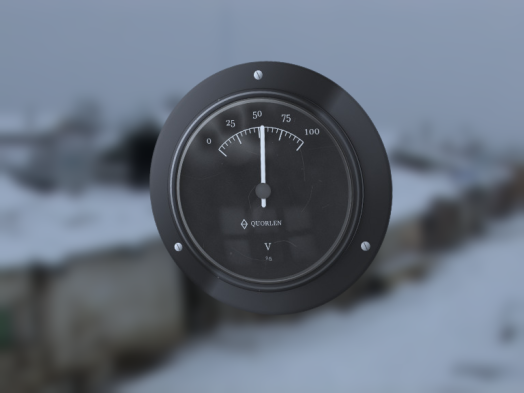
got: 55 V
